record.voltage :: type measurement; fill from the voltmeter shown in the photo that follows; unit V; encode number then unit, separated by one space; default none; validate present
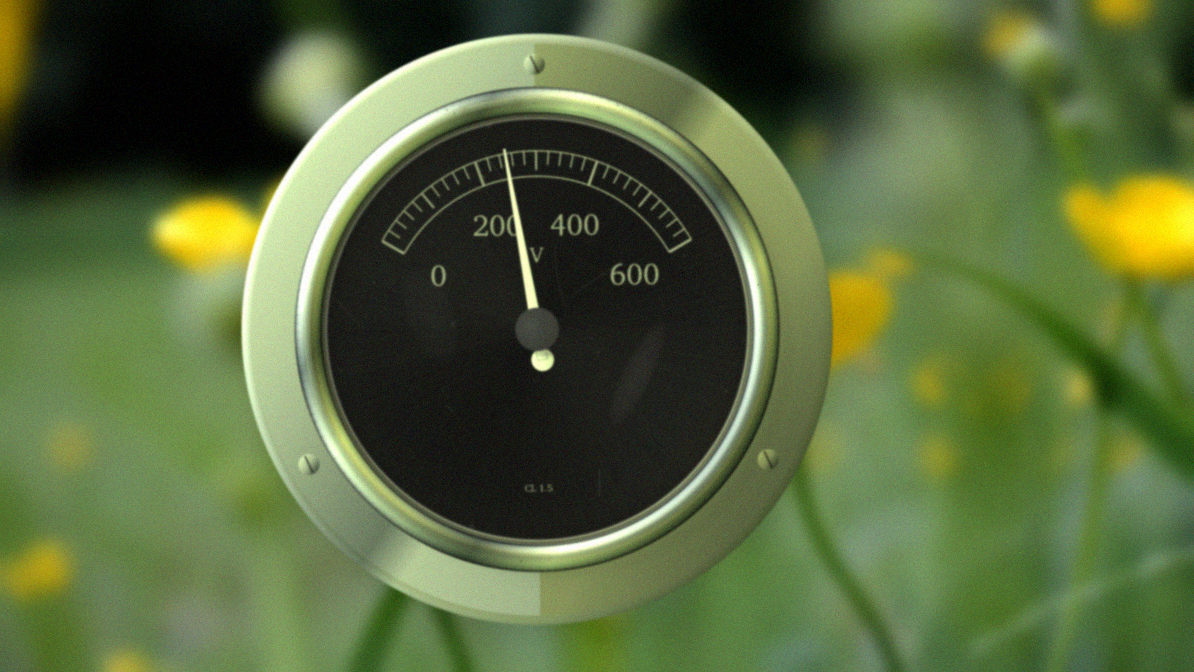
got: 250 V
